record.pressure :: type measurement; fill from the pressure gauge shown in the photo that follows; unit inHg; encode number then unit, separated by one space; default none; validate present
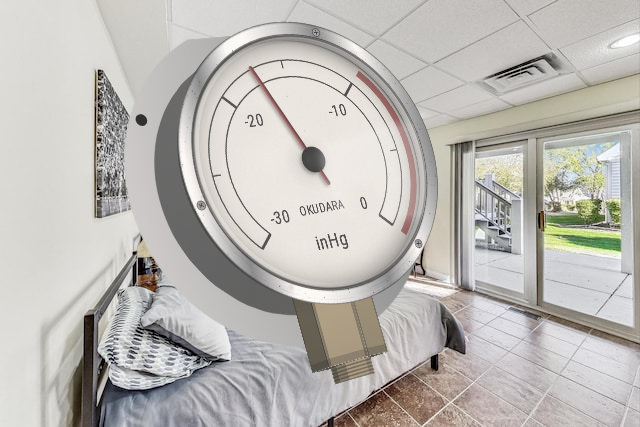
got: -17.5 inHg
